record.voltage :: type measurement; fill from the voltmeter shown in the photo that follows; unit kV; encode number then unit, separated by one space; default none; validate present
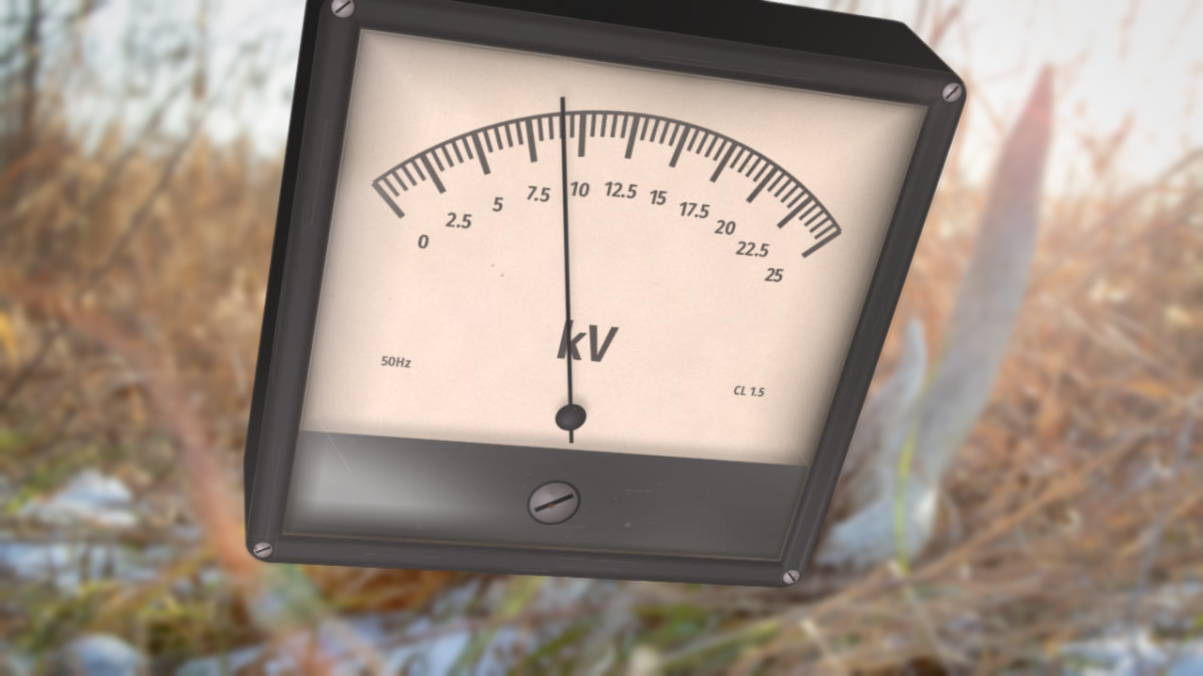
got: 9 kV
